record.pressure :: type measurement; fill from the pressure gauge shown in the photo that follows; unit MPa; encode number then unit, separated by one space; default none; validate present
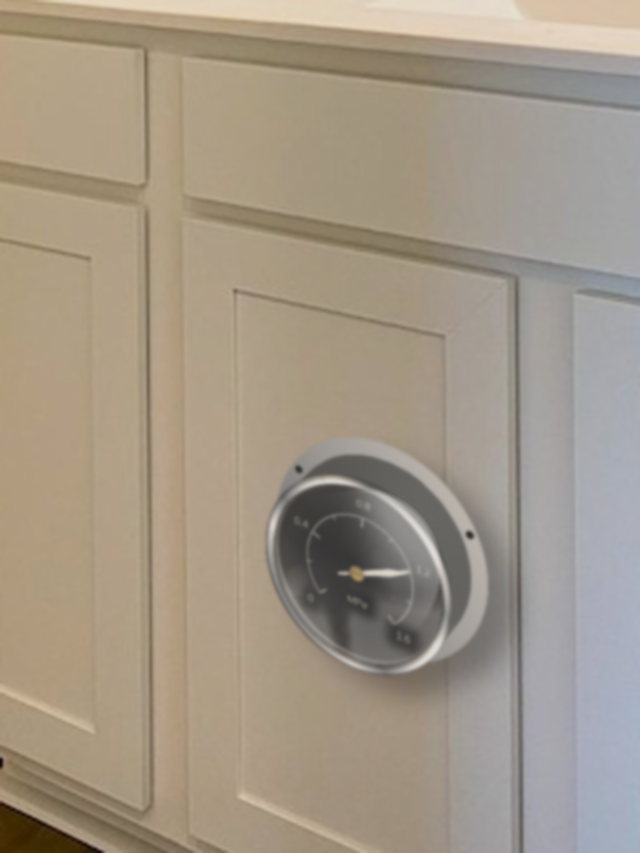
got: 1.2 MPa
